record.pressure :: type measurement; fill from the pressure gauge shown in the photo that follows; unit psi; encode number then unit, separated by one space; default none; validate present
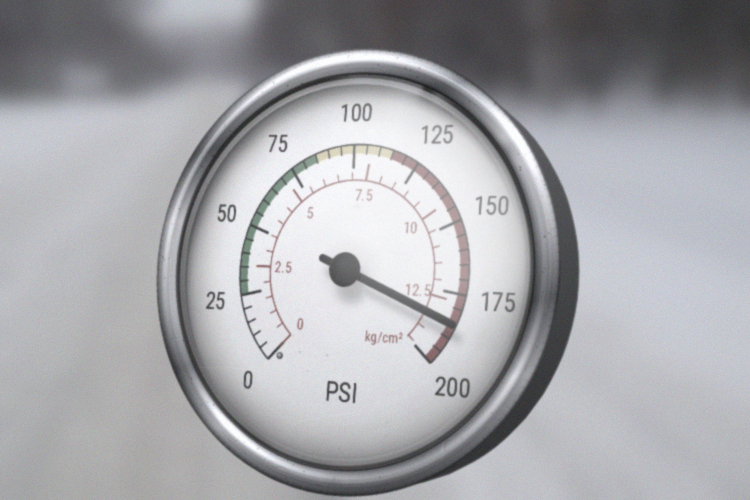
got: 185 psi
